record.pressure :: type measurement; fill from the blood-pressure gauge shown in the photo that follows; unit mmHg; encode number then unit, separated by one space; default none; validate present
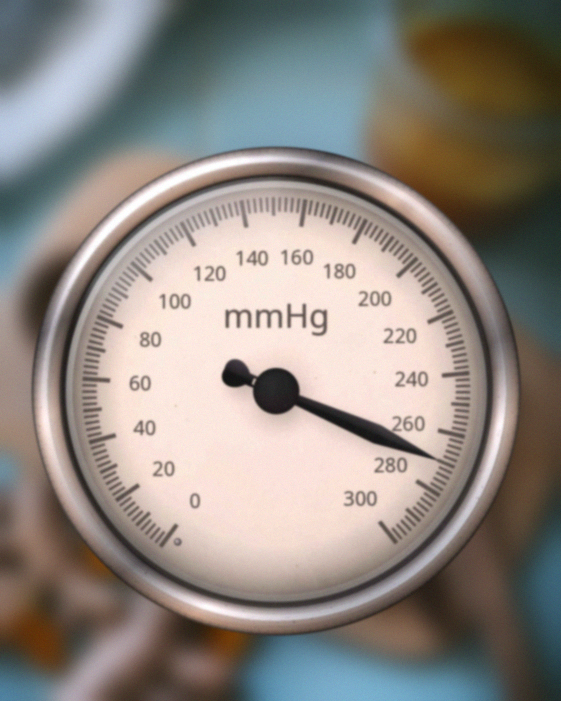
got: 270 mmHg
